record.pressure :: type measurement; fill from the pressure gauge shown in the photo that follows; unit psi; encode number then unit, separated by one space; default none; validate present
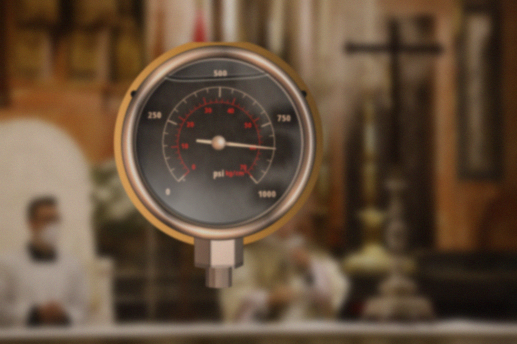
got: 850 psi
